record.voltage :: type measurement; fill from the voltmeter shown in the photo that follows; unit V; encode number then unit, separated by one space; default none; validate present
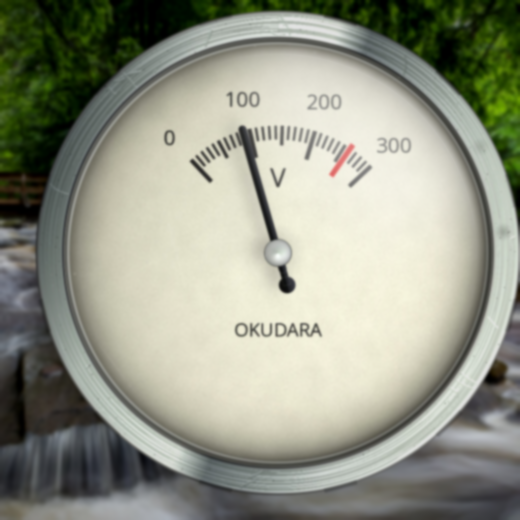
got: 90 V
